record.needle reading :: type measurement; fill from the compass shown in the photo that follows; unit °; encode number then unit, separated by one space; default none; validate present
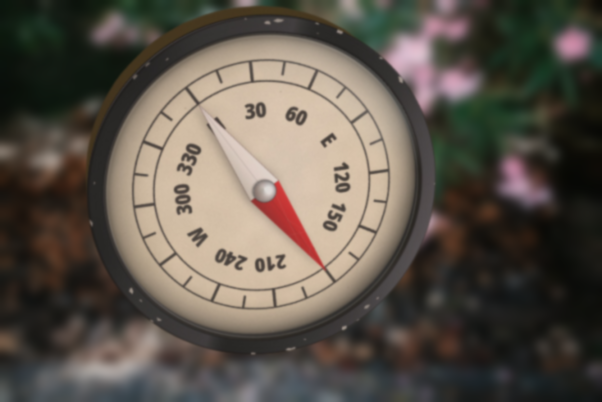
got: 180 °
